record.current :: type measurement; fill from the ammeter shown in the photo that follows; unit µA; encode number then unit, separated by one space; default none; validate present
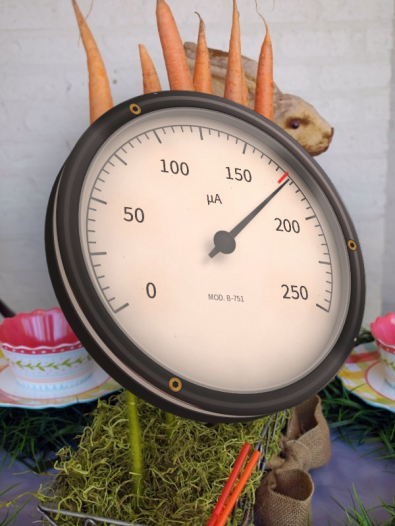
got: 177.5 µA
